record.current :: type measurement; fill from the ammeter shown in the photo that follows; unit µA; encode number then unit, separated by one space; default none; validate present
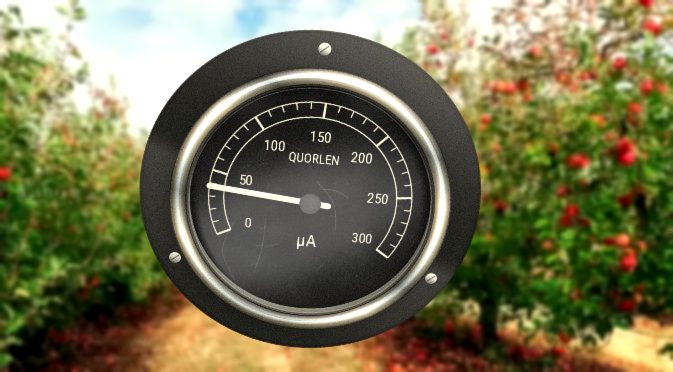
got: 40 µA
